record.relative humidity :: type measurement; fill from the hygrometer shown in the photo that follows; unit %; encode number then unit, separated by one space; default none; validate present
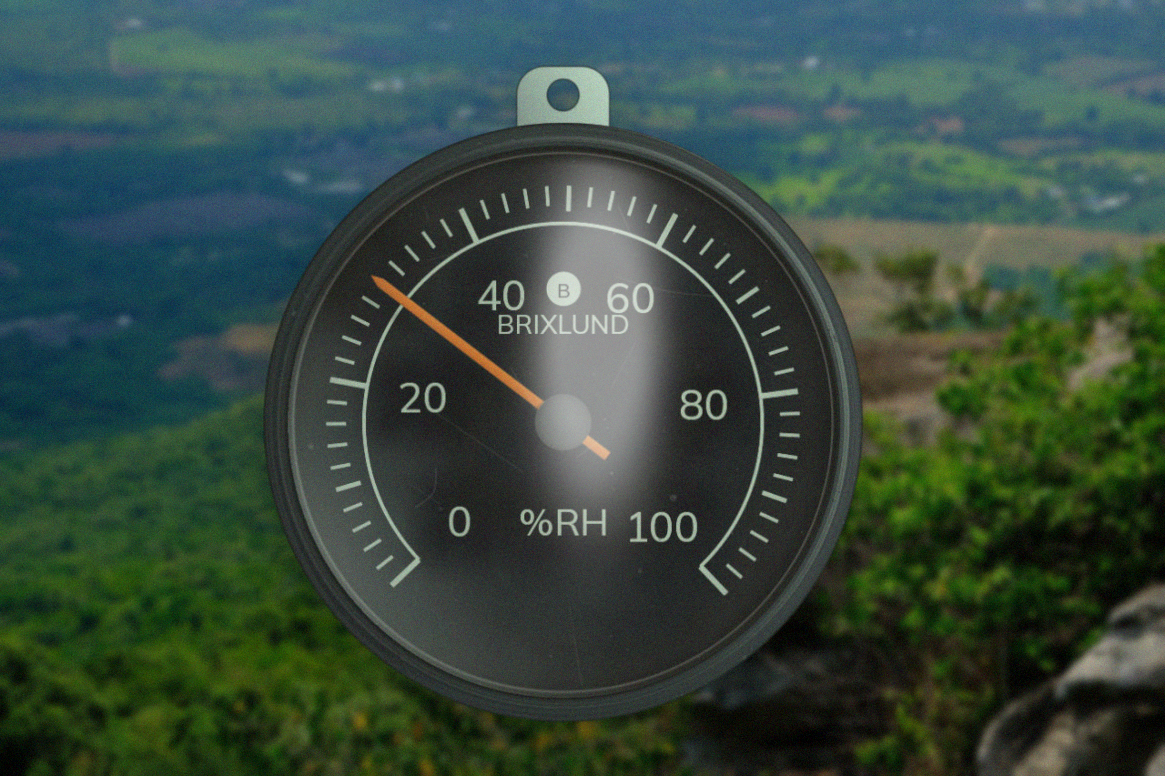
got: 30 %
